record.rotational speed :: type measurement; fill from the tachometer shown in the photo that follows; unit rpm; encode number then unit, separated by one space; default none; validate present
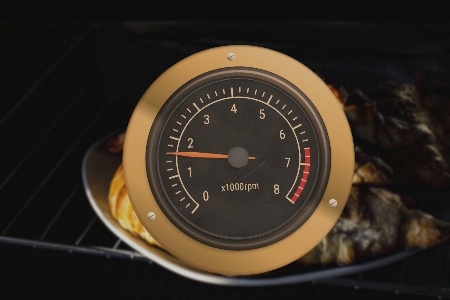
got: 1600 rpm
